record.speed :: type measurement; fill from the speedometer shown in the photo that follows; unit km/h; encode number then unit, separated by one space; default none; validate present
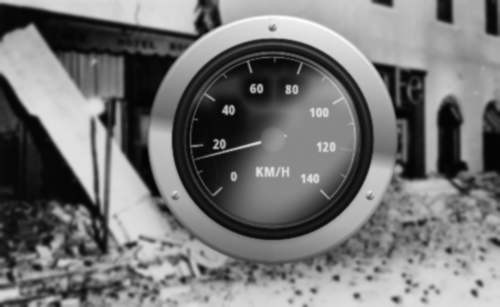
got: 15 km/h
